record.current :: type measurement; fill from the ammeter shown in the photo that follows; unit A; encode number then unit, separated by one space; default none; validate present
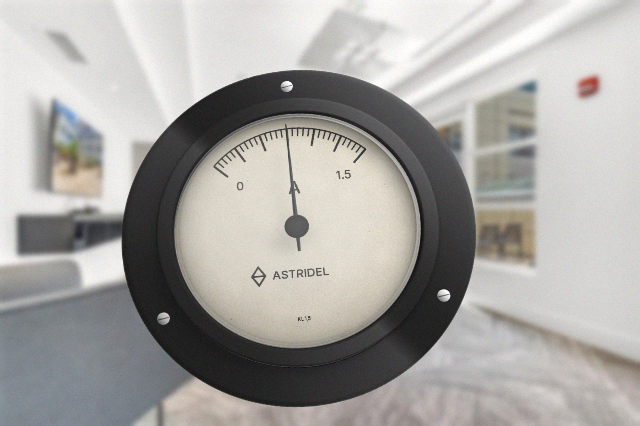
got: 0.75 A
